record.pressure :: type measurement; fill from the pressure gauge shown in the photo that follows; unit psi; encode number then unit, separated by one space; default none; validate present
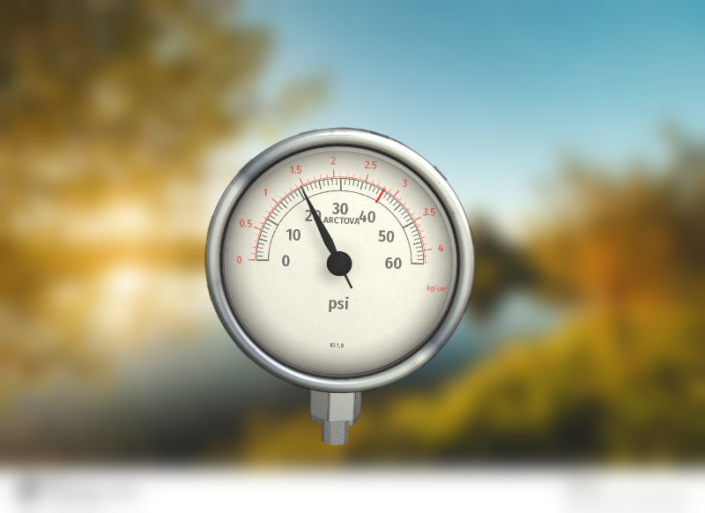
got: 21 psi
